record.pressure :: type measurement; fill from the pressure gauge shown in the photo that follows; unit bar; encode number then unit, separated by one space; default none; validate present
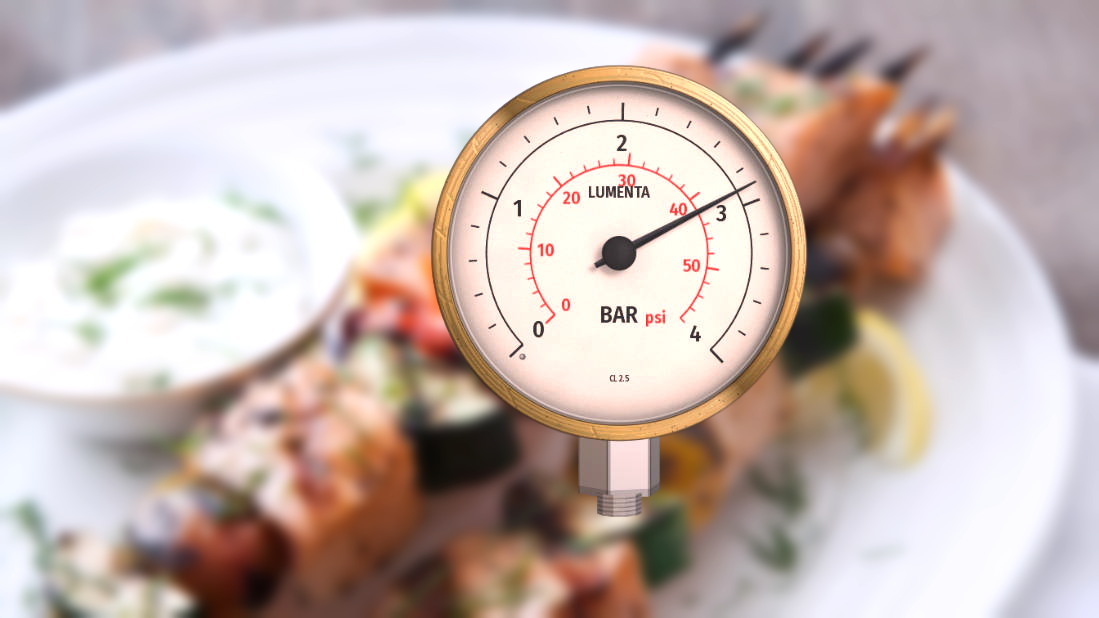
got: 2.9 bar
